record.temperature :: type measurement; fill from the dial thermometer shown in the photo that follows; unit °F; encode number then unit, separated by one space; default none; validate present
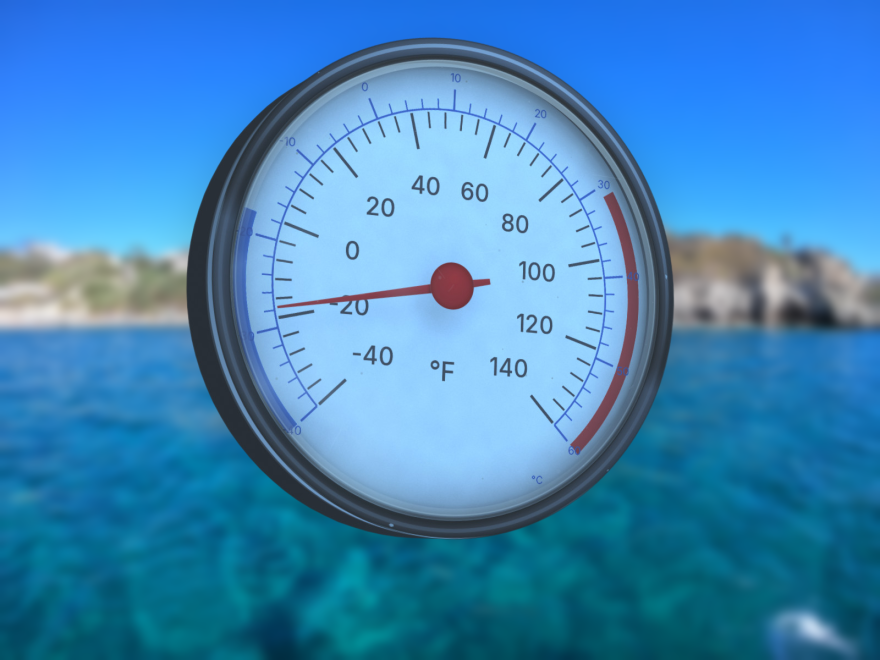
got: -18 °F
